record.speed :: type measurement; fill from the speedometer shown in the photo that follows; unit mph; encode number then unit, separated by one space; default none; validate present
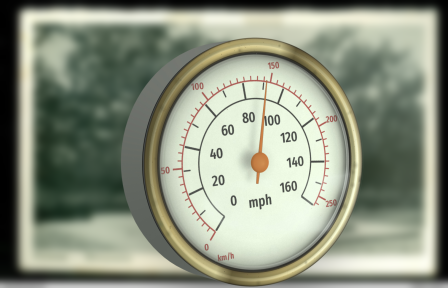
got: 90 mph
